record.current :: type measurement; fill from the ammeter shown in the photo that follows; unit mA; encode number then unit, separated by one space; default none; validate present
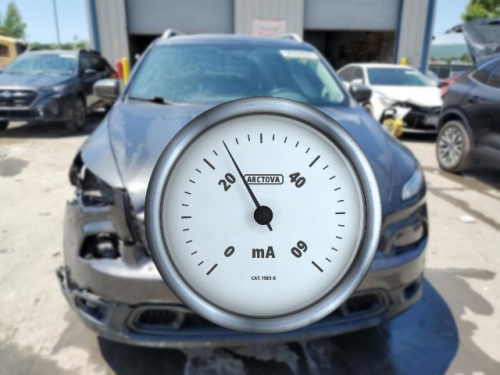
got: 24 mA
